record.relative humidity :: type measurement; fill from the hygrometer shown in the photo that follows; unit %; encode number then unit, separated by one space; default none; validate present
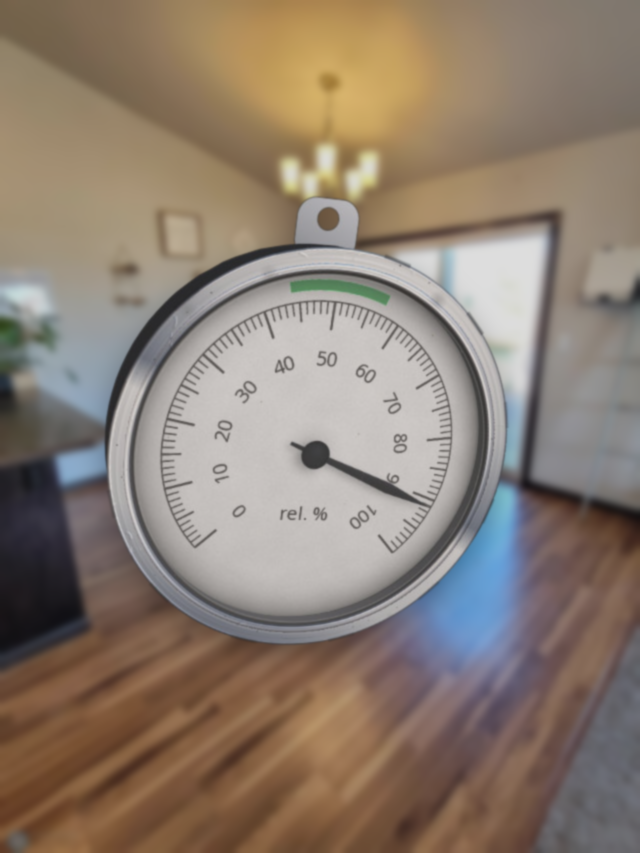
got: 91 %
